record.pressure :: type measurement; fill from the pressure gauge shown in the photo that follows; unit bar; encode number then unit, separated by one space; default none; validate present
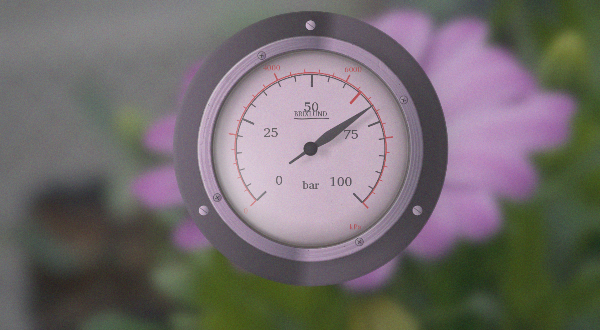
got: 70 bar
